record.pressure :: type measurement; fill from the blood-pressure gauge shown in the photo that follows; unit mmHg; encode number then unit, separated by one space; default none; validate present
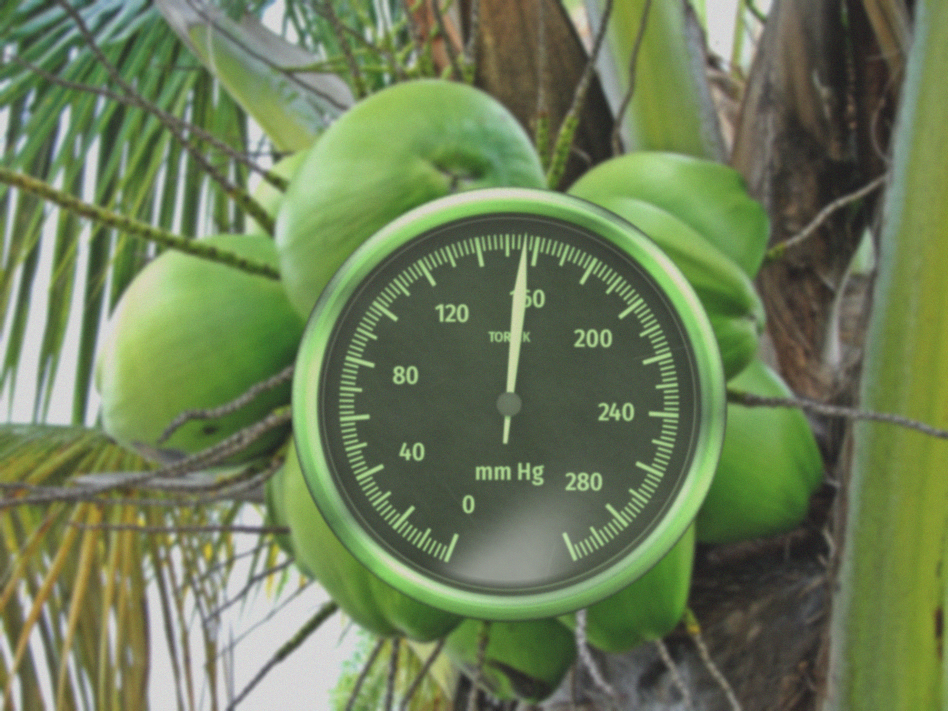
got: 156 mmHg
